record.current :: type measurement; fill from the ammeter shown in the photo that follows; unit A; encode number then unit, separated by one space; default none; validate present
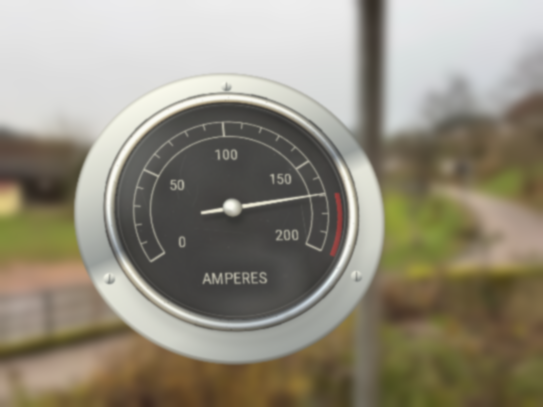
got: 170 A
